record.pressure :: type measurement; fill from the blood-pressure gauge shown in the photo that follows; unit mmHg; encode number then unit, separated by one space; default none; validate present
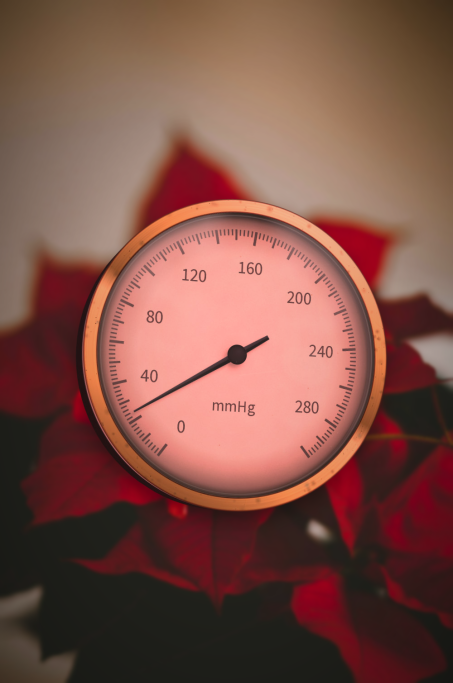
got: 24 mmHg
